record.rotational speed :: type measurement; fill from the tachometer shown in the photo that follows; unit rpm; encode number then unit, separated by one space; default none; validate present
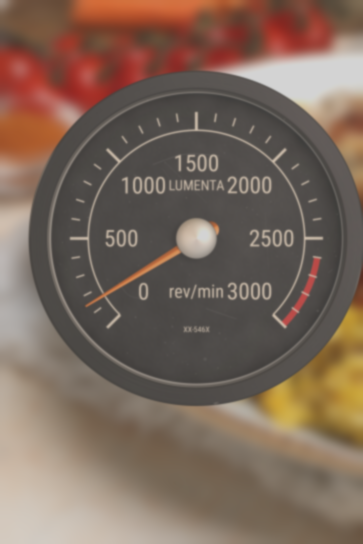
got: 150 rpm
